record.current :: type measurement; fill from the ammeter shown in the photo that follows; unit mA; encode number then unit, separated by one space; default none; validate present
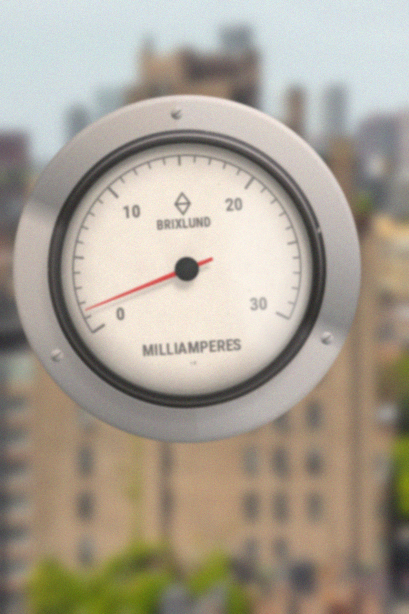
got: 1.5 mA
